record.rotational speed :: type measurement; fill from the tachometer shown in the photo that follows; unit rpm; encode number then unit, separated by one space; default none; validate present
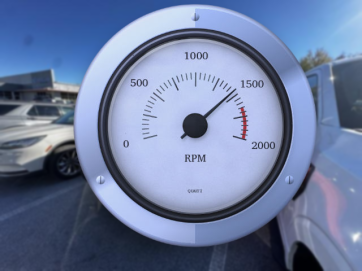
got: 1450 rpm
